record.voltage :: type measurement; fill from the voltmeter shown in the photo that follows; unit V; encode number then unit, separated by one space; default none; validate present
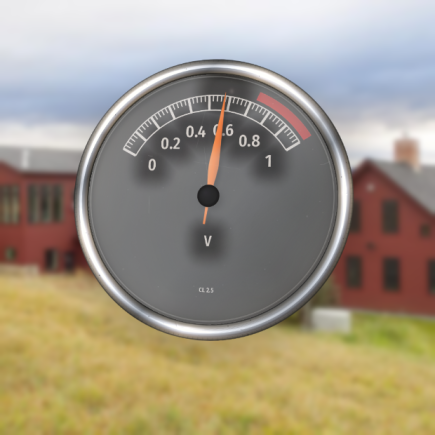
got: 0.58 V
